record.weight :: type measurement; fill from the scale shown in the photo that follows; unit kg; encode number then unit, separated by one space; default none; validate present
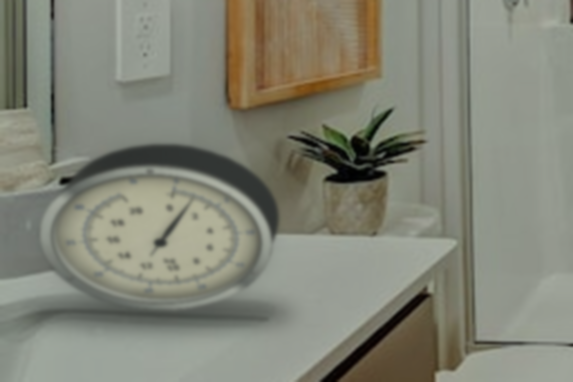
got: 1 kg
